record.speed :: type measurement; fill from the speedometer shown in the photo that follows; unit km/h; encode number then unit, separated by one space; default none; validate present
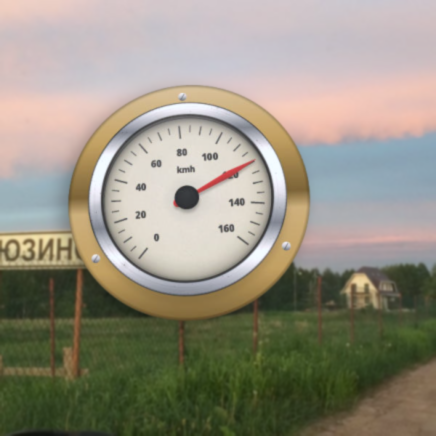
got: 120 km/h
